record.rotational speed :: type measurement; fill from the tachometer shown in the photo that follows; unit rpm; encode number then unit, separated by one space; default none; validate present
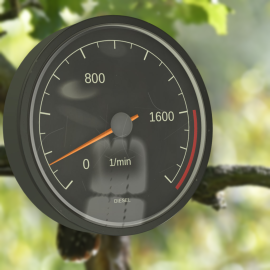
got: 150 rpm
